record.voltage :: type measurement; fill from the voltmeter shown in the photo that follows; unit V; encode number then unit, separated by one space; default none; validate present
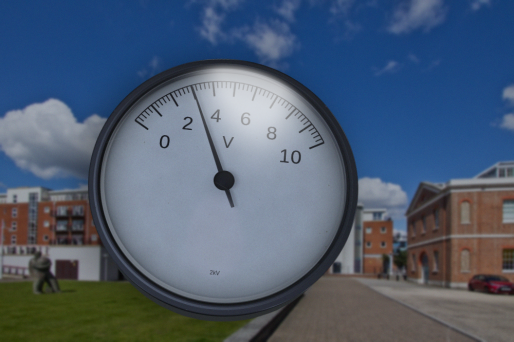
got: 3 V
